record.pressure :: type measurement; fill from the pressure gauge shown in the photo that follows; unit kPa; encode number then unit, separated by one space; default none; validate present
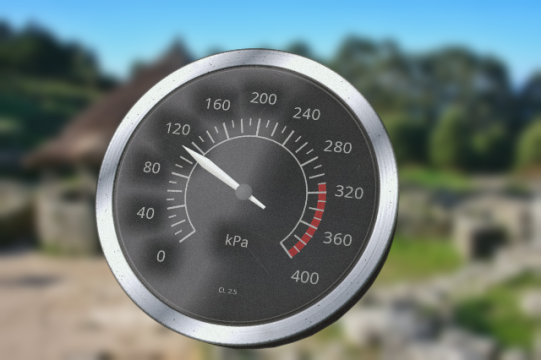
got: 110 kPa
